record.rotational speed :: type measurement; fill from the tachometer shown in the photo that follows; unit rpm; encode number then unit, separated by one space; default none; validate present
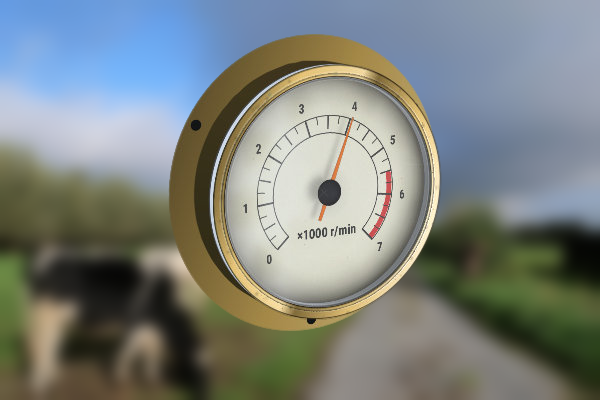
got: 4000 rpm
